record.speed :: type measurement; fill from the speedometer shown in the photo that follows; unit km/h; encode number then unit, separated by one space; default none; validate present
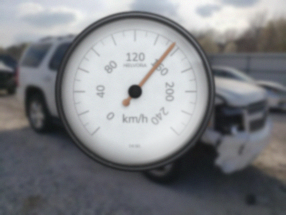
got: 155 km/h
